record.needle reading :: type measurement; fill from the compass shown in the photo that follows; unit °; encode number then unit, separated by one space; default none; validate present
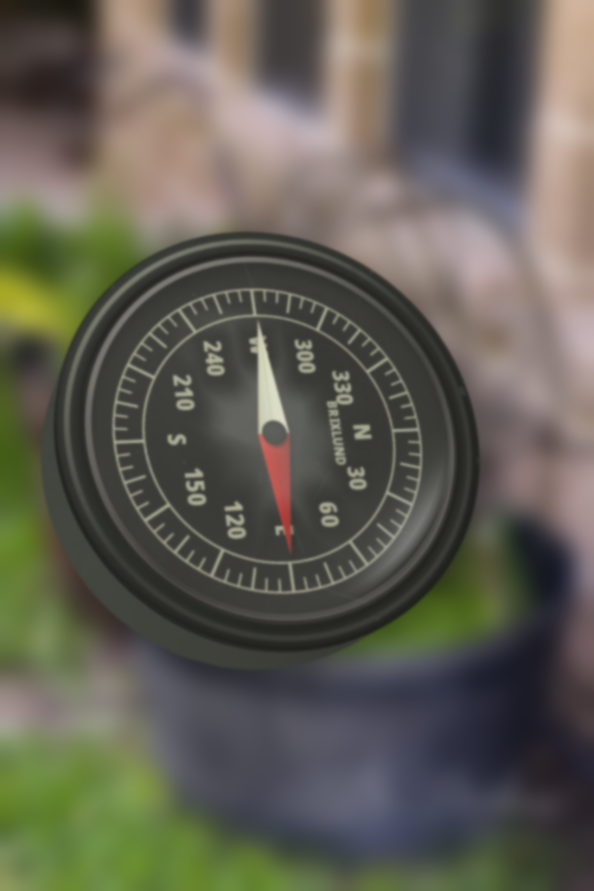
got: 90 °
